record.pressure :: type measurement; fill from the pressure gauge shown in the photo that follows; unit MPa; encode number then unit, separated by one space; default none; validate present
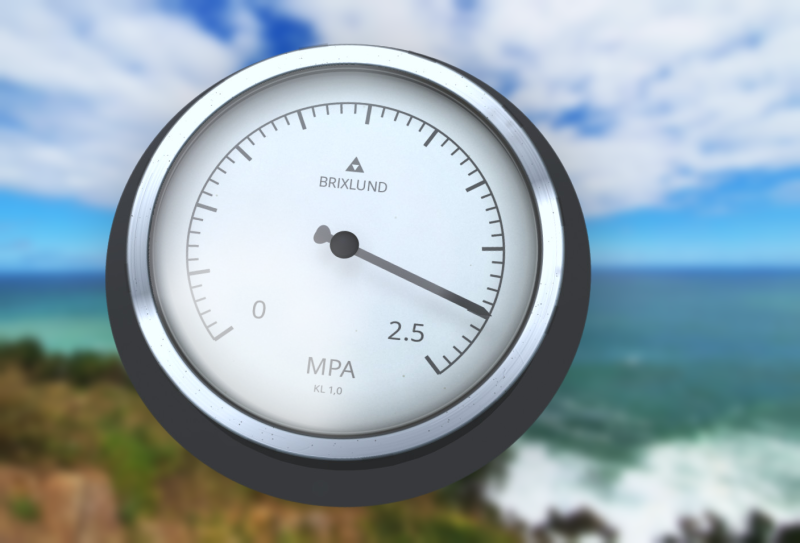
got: 2.25 MPa
